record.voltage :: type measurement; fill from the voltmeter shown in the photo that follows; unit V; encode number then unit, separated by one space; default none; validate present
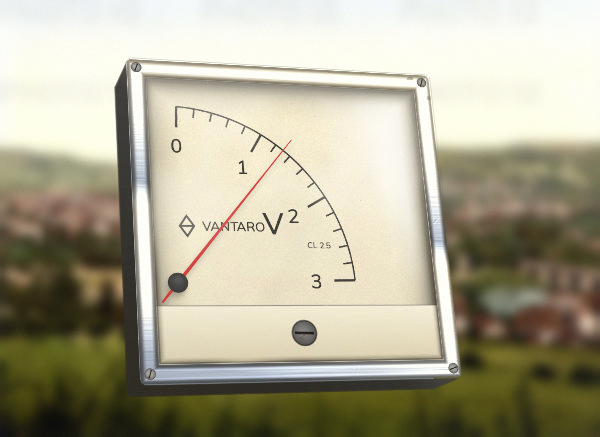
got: 1.3 V
